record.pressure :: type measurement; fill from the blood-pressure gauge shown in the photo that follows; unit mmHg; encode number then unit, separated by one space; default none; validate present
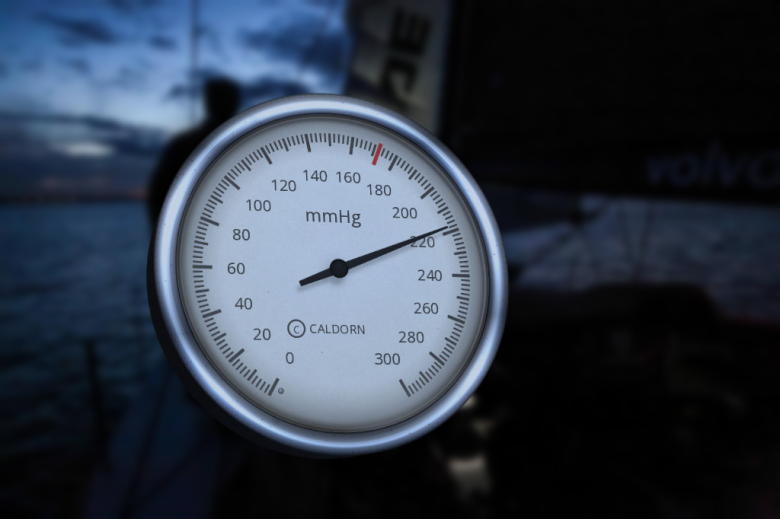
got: 218 mmHg
